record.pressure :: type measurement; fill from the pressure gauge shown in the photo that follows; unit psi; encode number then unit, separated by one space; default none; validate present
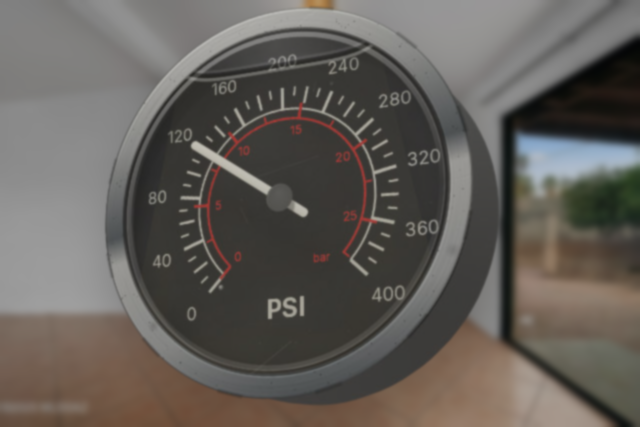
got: 120 psi
